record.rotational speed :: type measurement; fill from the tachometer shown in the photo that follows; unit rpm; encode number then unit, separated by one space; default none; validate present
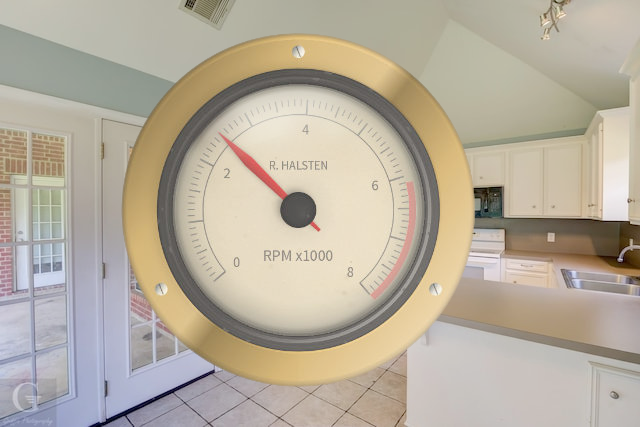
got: 2500 rpm
